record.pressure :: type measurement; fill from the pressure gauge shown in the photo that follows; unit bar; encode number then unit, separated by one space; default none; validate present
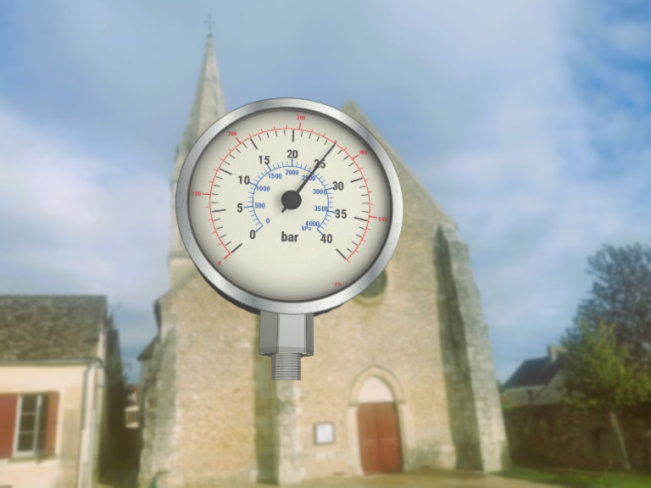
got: 25 bar
